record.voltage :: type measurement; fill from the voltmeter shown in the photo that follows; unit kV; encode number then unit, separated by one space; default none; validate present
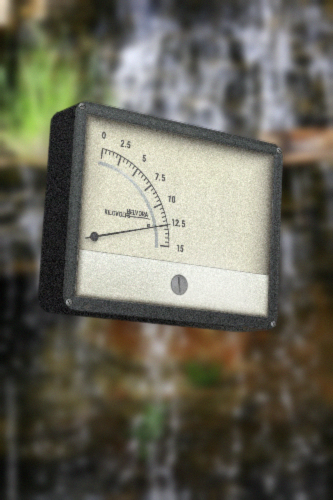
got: 12.5 kV
